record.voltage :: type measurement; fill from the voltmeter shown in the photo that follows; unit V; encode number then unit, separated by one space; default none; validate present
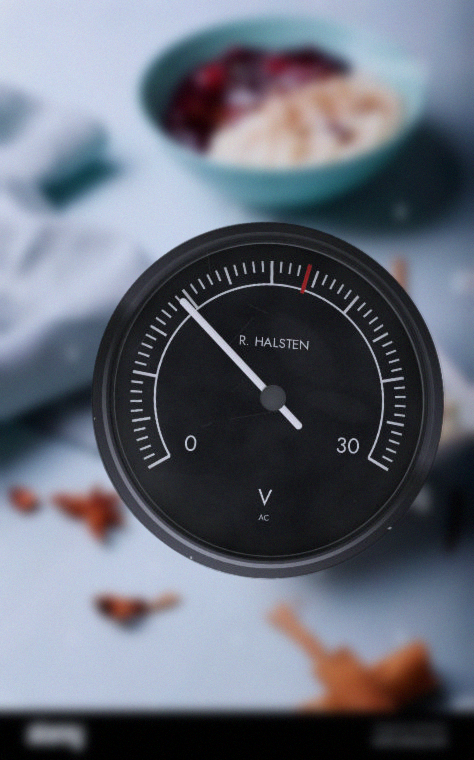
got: 9.5 V
